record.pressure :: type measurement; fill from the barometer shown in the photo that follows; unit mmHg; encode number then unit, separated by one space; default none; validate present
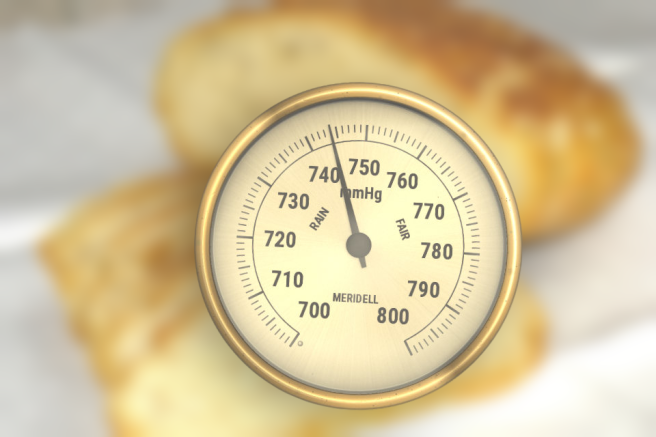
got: 744 mmHg
